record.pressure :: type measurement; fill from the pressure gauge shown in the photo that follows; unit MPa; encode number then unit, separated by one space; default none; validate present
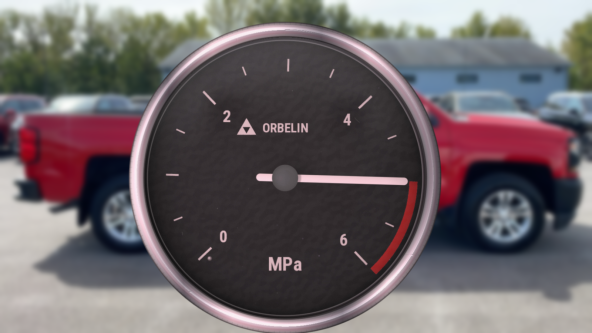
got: 5 MPa
